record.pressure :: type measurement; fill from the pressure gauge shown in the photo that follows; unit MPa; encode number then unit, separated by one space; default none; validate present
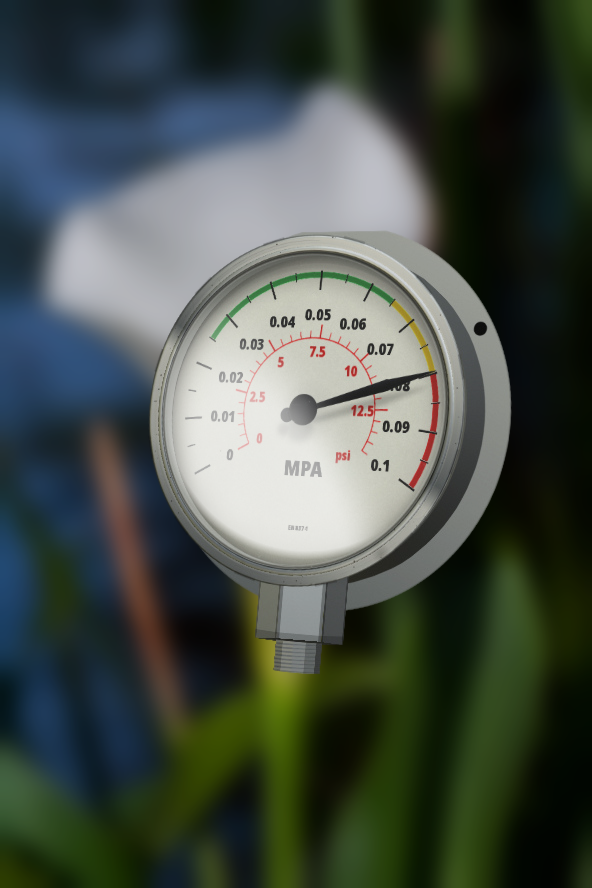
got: 0.08 MPa
